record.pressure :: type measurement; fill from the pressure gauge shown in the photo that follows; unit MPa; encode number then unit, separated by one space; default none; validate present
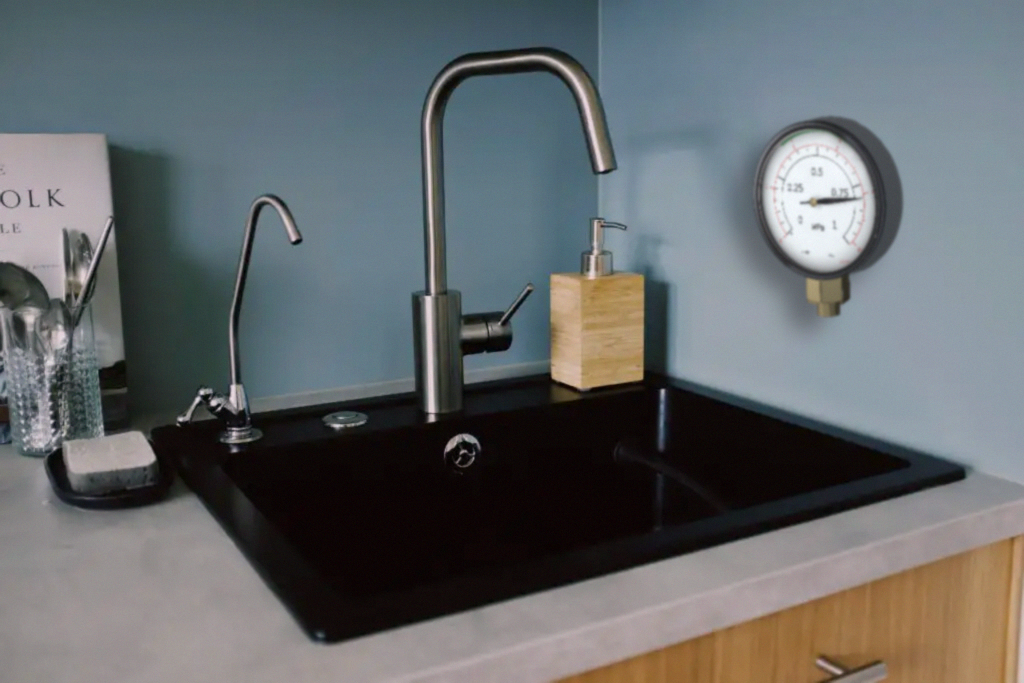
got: 0.8 MPa
